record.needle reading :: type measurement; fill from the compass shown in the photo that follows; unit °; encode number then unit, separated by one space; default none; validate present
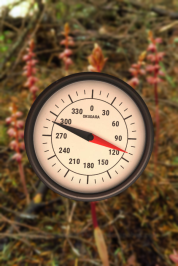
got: 110 °
